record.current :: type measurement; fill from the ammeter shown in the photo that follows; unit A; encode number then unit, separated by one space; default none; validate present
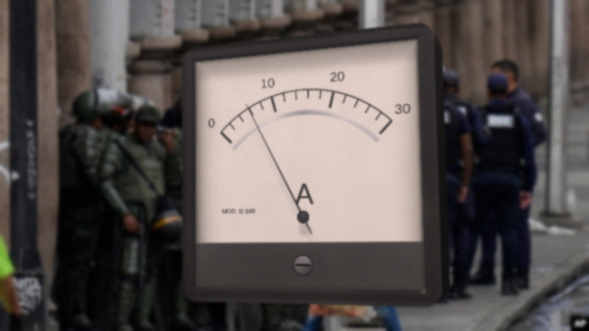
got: 6 A
